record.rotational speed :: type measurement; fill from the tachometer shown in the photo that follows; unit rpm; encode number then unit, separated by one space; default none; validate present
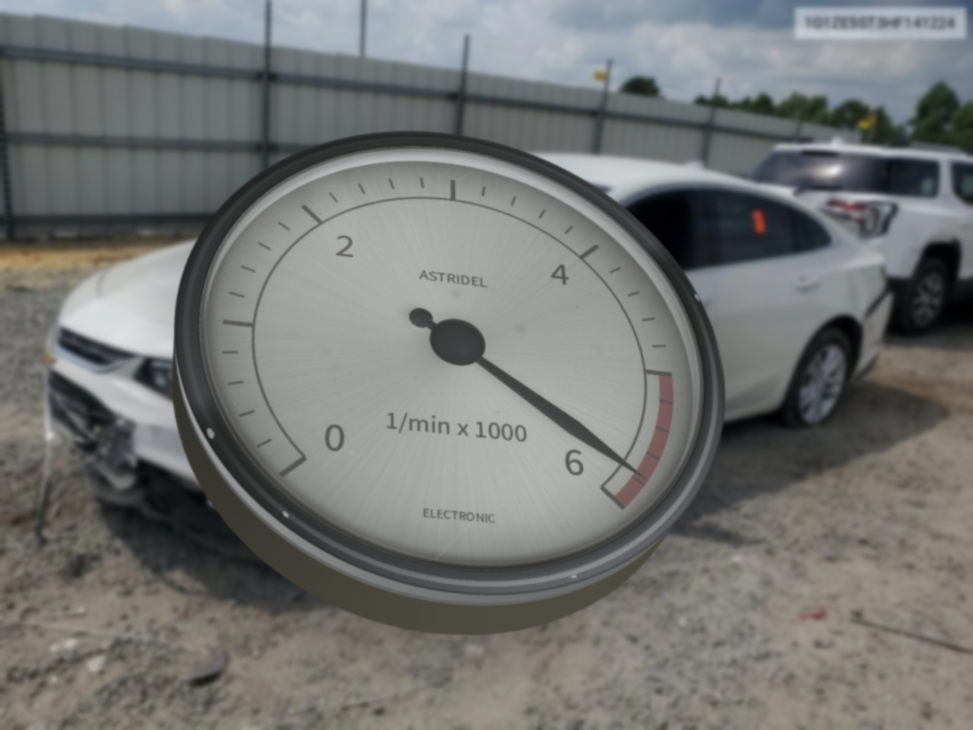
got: 5800 rpm
